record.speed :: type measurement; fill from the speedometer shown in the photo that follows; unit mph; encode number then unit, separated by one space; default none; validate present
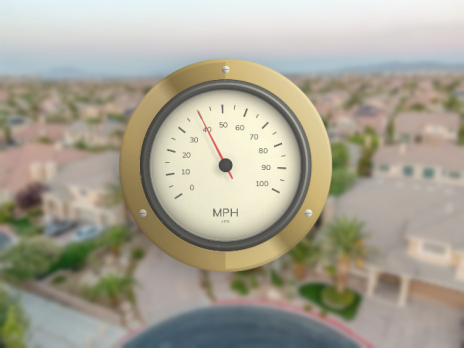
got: 40 mph
